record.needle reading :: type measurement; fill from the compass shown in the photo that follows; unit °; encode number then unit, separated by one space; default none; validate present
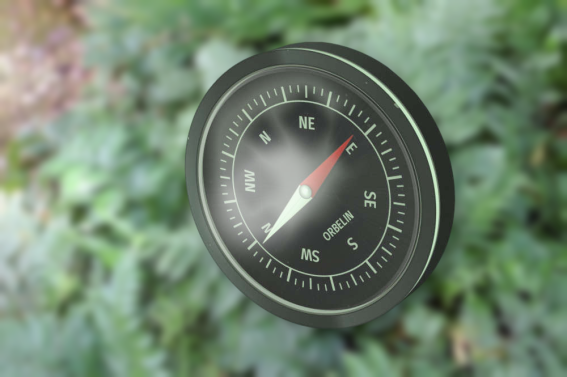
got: 85 °
